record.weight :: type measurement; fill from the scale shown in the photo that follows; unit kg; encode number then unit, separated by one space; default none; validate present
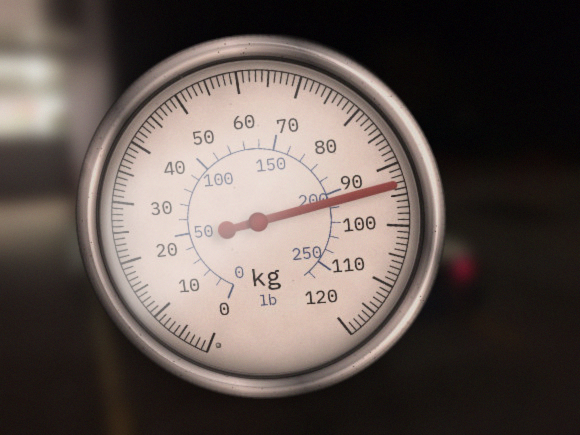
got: 93 kg
